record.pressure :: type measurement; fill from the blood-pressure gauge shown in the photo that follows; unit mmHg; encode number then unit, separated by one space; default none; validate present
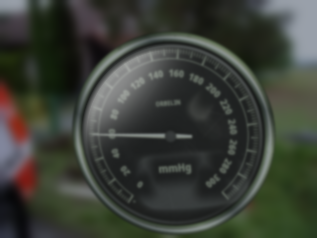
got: 60 mmHg
